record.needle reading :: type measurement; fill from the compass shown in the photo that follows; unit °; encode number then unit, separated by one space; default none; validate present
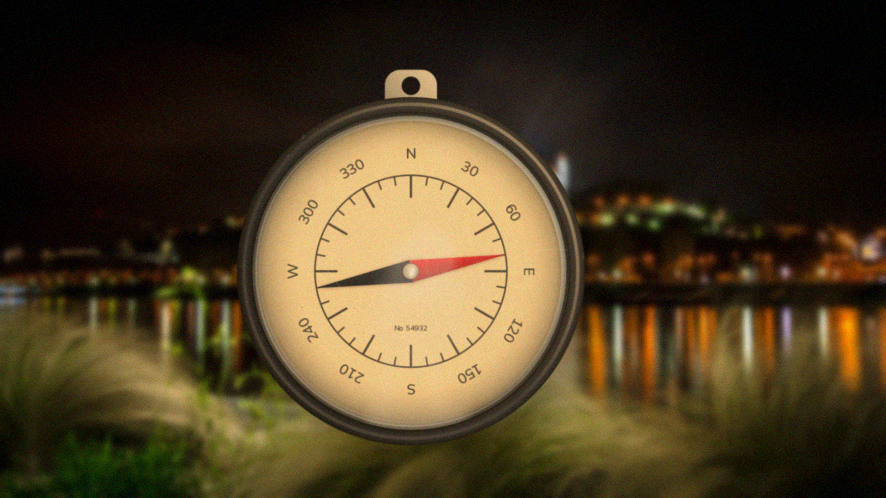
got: 80 °
